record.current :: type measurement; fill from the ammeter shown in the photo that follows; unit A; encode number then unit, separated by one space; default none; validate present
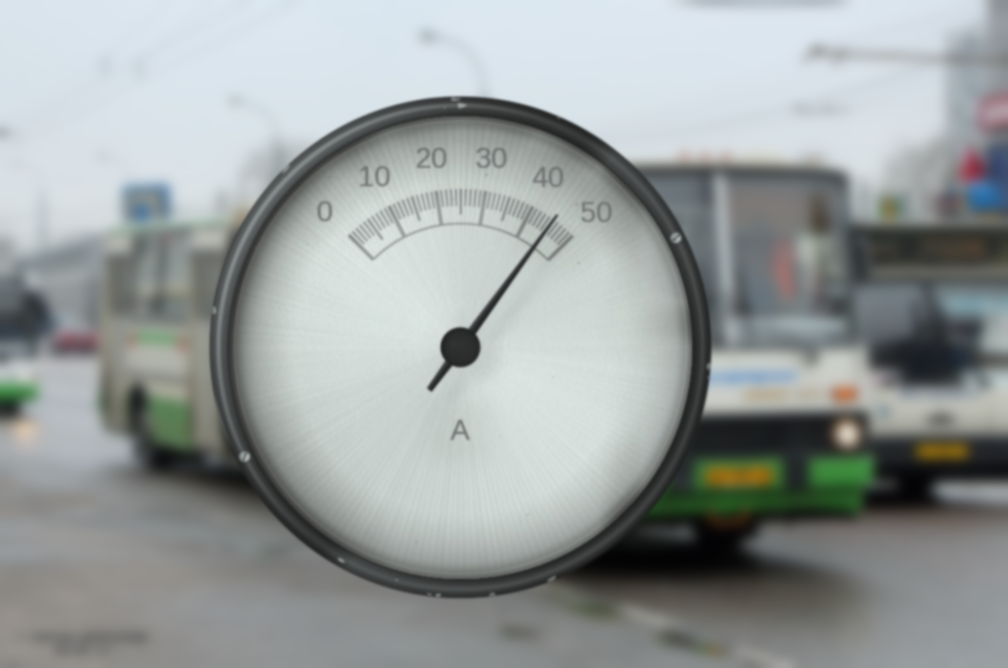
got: 45 A
